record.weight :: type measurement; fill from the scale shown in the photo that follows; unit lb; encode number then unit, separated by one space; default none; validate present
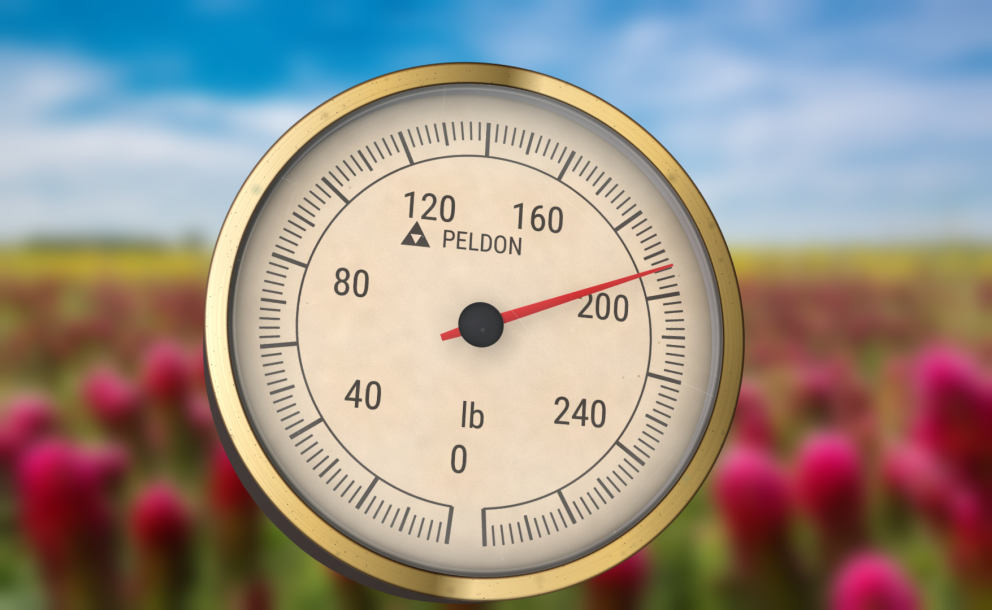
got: 194 lb
